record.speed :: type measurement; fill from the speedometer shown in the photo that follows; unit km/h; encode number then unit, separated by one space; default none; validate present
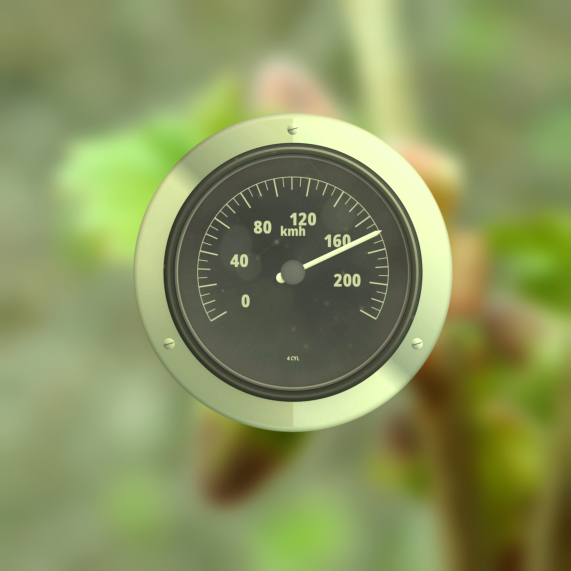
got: 170 km/h
